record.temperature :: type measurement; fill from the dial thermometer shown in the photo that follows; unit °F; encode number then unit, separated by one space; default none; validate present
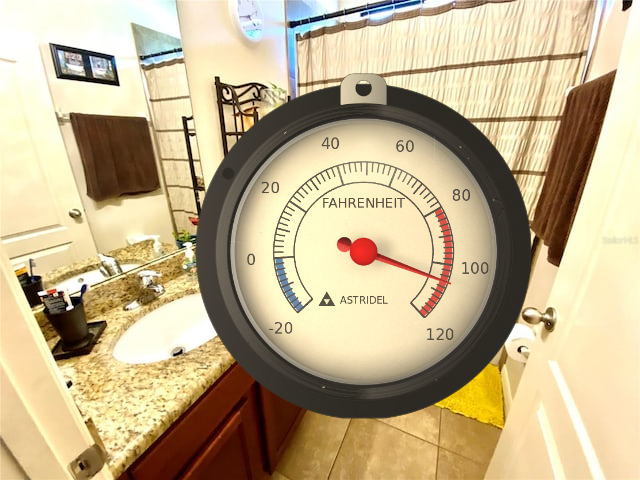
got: 106 °F
